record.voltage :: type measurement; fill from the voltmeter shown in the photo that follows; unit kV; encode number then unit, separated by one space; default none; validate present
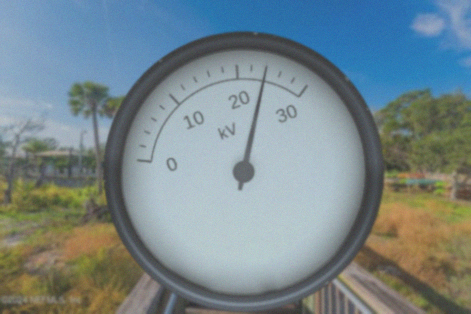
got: 24 kV
